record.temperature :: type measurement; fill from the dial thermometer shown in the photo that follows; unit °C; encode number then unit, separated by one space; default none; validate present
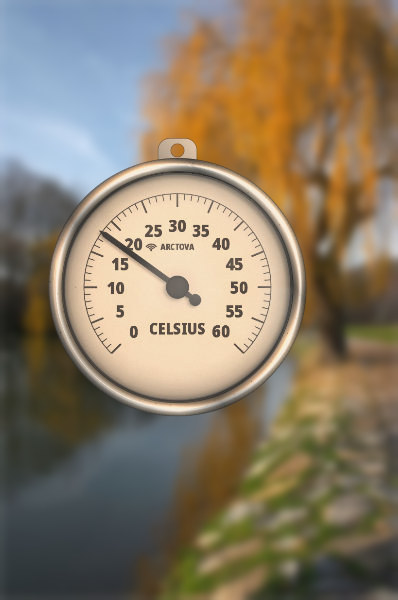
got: 18 °C
